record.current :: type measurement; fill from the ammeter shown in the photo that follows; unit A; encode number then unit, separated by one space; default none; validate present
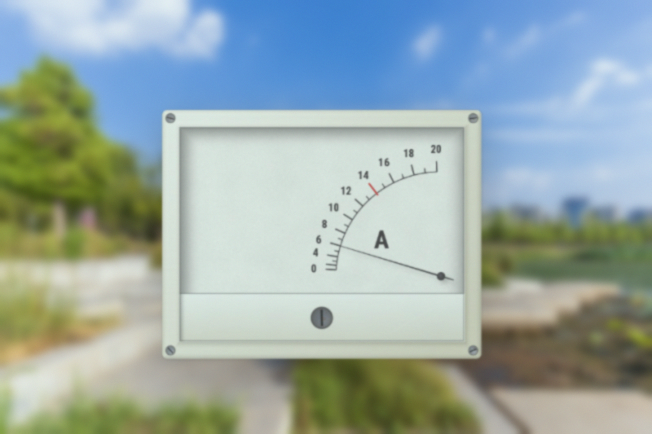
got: 6 A
